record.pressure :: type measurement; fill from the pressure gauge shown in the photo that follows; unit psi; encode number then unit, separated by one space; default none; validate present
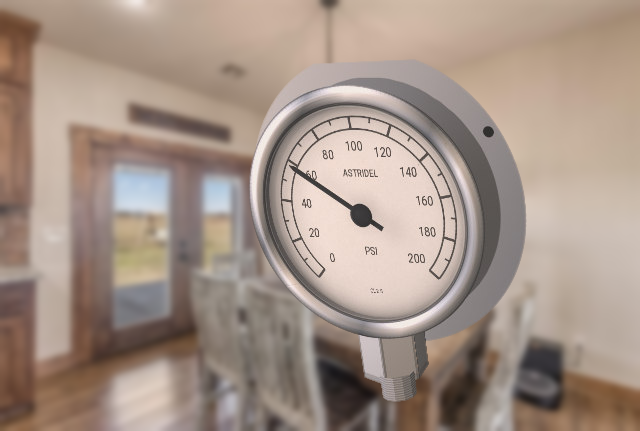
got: 60 psi
